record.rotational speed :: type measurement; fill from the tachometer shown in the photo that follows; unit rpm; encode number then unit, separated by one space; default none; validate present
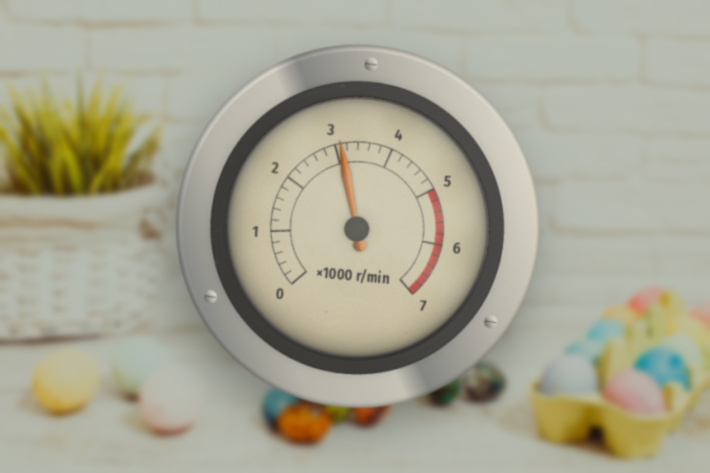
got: 3100 rpm
